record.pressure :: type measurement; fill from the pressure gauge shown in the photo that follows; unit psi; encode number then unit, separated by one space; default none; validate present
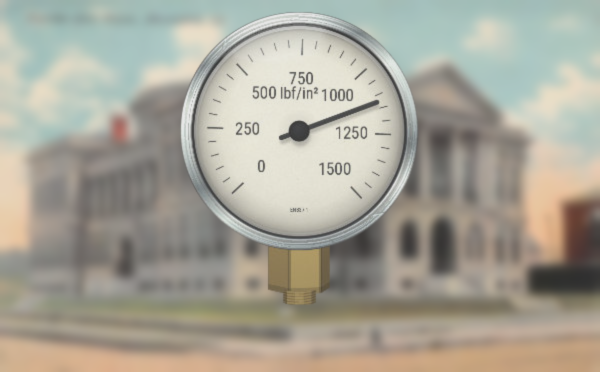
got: 1125 psi
